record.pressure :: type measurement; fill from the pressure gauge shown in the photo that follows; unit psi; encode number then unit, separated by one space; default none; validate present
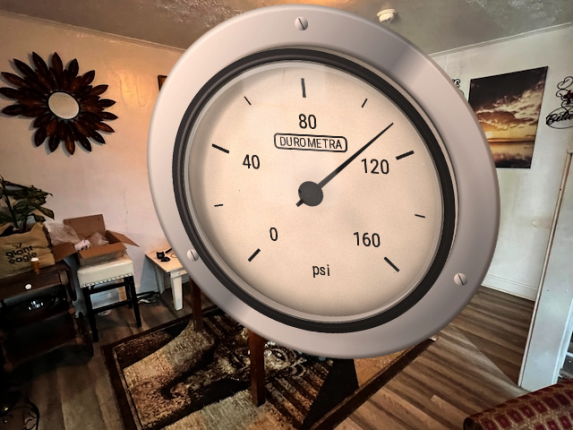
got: 110 psi
